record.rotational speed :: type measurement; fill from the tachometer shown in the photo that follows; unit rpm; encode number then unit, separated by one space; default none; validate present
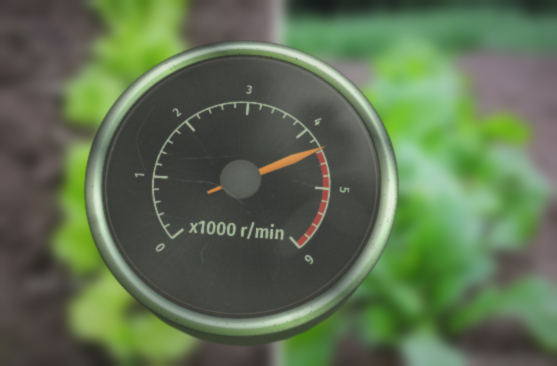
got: 4400 rpm
